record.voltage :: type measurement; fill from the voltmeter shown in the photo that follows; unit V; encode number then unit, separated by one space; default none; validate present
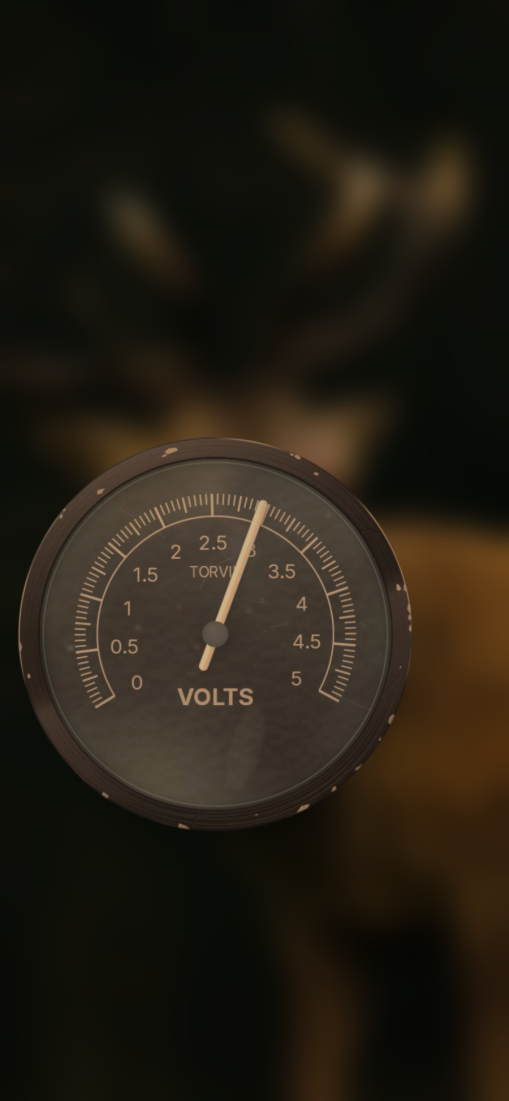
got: 2.95 V
